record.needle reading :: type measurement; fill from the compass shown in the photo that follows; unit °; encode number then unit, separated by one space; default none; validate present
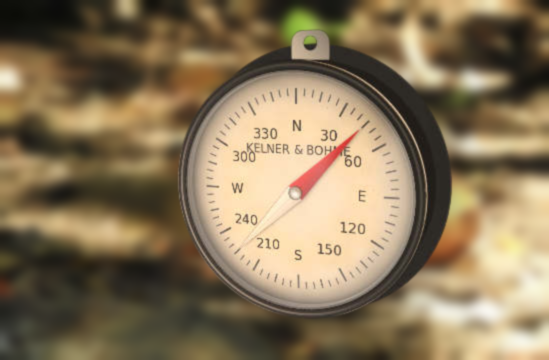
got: 45 °
